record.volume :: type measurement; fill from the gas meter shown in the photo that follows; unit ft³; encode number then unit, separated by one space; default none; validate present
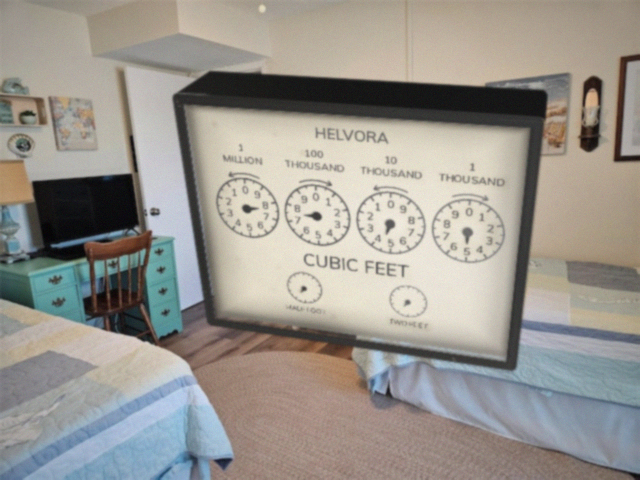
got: 774500 ft³
